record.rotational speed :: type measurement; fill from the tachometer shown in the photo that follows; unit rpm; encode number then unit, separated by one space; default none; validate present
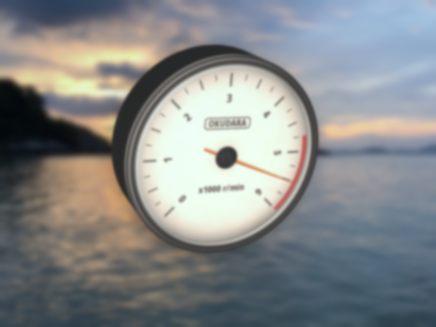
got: 5500 rpm
